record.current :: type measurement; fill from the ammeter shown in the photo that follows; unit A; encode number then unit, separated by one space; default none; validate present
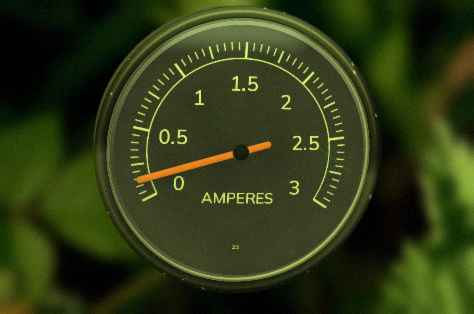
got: 0.15 A
